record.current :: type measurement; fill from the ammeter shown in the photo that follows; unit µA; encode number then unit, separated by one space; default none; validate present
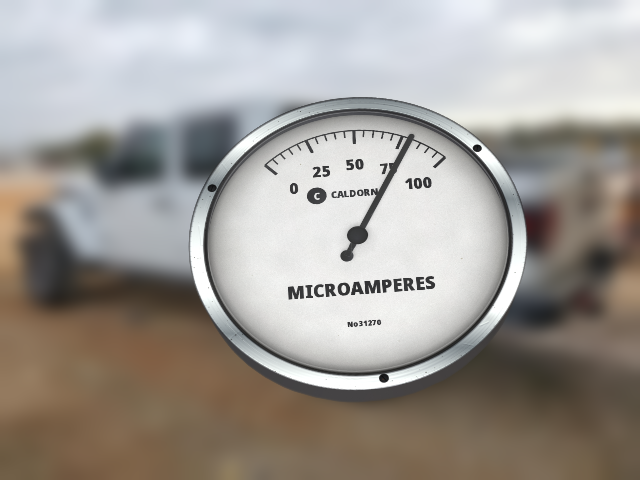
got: 80 µA
